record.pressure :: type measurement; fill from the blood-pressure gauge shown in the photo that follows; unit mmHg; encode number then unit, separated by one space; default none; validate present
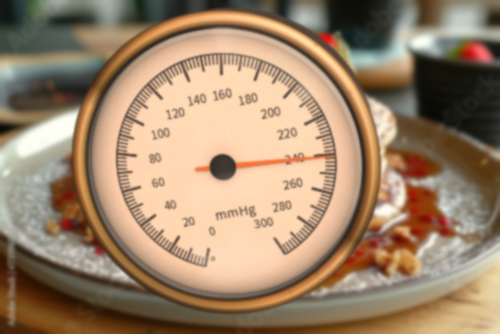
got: 240 mmHg
